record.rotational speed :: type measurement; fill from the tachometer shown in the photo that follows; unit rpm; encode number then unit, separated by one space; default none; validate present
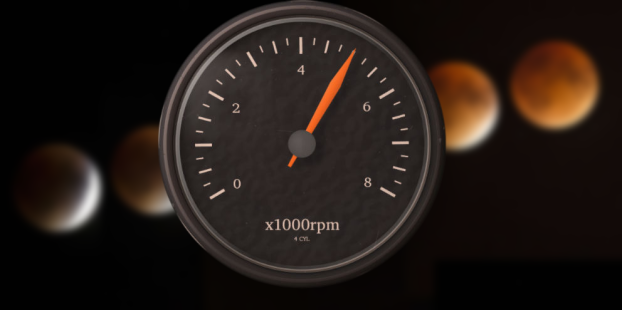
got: 5000 rpm
